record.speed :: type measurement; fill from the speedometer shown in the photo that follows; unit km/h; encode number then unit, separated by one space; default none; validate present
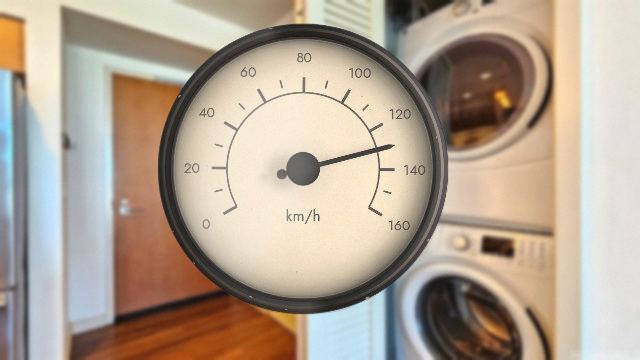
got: 130 km/h
